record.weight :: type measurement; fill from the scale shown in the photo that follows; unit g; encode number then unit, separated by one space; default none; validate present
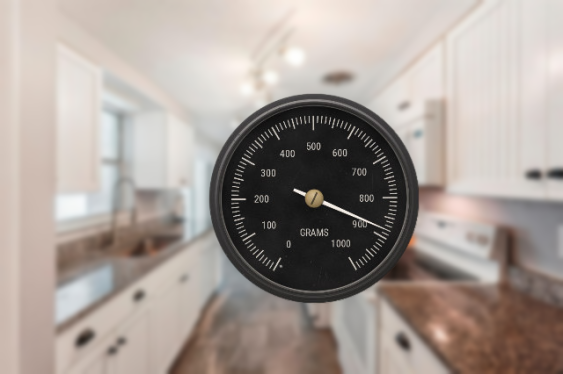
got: 880 g
